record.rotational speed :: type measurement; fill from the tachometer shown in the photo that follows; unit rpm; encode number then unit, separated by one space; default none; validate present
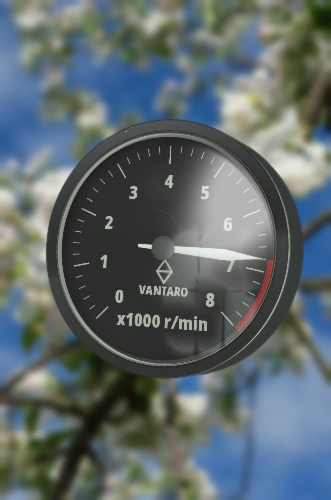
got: 6800 rpm
